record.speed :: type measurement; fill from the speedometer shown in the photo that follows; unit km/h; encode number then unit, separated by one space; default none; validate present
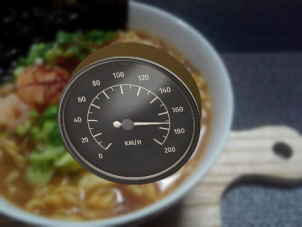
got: 170 km/h
